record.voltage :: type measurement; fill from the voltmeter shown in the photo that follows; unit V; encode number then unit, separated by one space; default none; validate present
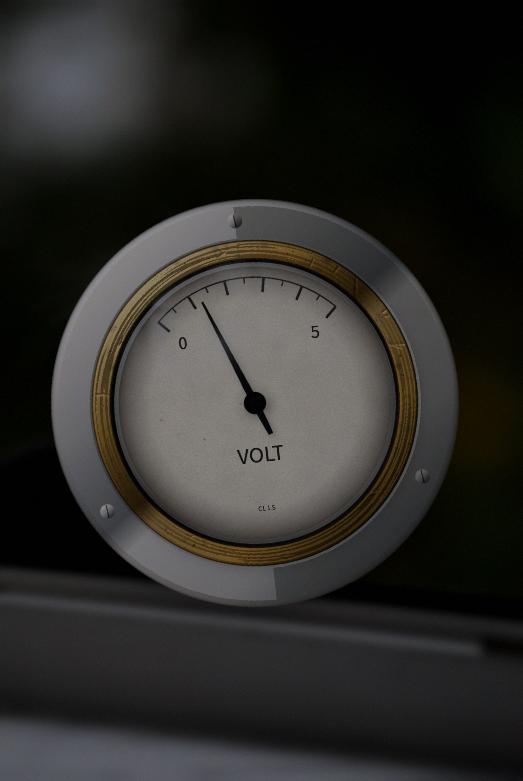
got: 1.25 V
